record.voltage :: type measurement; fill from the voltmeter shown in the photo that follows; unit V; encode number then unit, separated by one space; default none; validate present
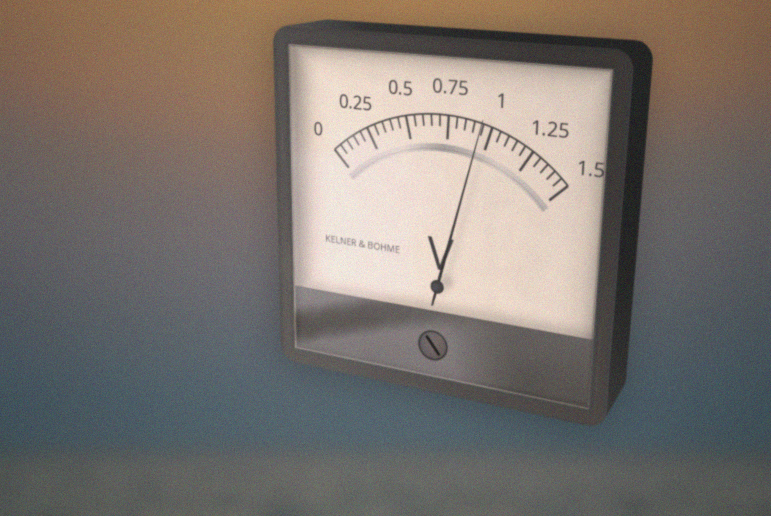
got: 0.95 V
